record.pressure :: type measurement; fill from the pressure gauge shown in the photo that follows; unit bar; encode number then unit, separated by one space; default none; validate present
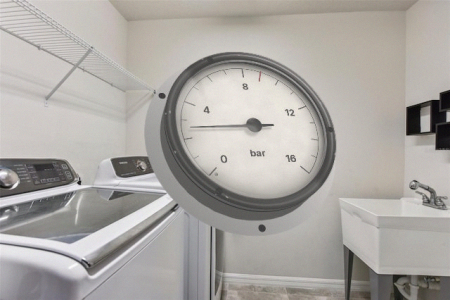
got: 2.5 bar
